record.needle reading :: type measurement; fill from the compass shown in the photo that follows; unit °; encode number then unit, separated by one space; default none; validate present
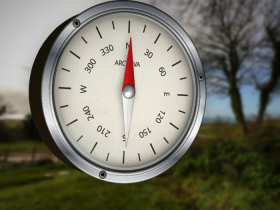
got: 0 °
